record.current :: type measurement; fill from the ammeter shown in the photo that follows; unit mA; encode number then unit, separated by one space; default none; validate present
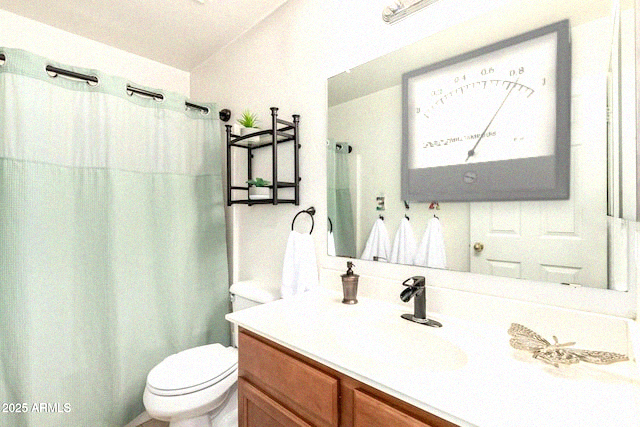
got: 0.85 mA
